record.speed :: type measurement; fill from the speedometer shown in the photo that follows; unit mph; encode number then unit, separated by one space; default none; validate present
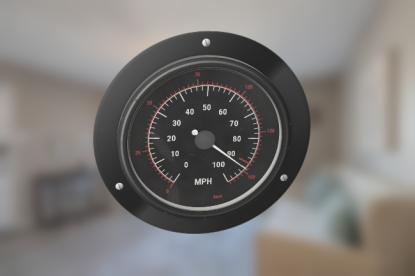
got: 92 mph
